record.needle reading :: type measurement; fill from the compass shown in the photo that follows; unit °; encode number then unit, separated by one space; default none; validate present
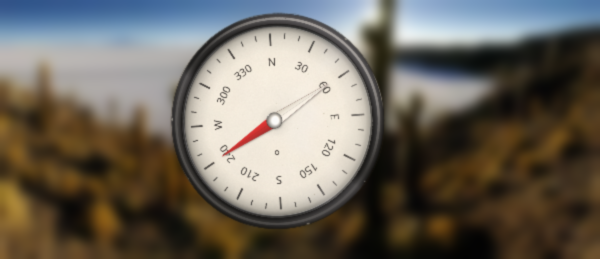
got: 240 °
